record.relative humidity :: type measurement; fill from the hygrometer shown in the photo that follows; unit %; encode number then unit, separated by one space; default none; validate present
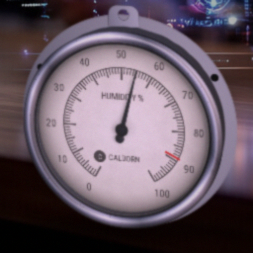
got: 55 %
